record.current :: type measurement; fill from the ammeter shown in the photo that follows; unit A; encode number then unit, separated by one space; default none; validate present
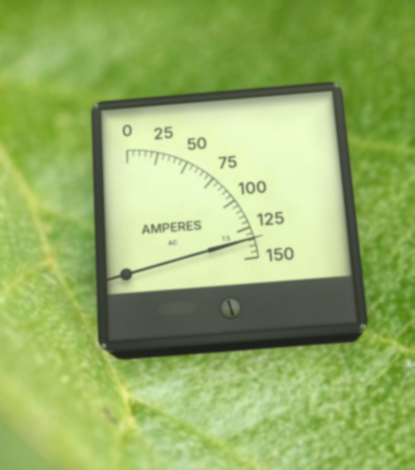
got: 135 A
